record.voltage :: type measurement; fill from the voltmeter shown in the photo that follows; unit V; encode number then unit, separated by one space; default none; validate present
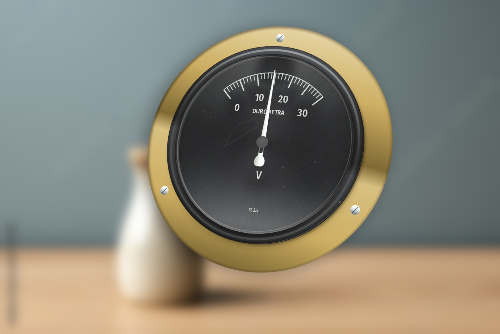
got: 15 V
